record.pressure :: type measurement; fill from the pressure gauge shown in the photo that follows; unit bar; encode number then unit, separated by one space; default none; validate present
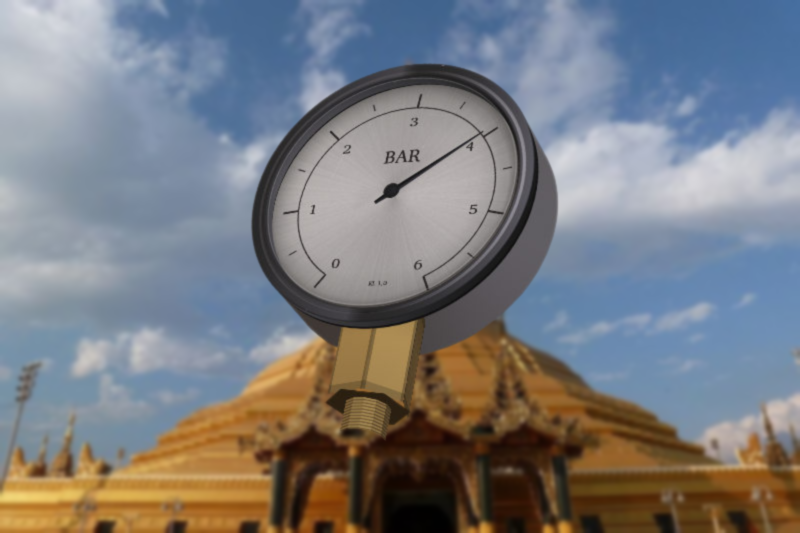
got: 4 bar
